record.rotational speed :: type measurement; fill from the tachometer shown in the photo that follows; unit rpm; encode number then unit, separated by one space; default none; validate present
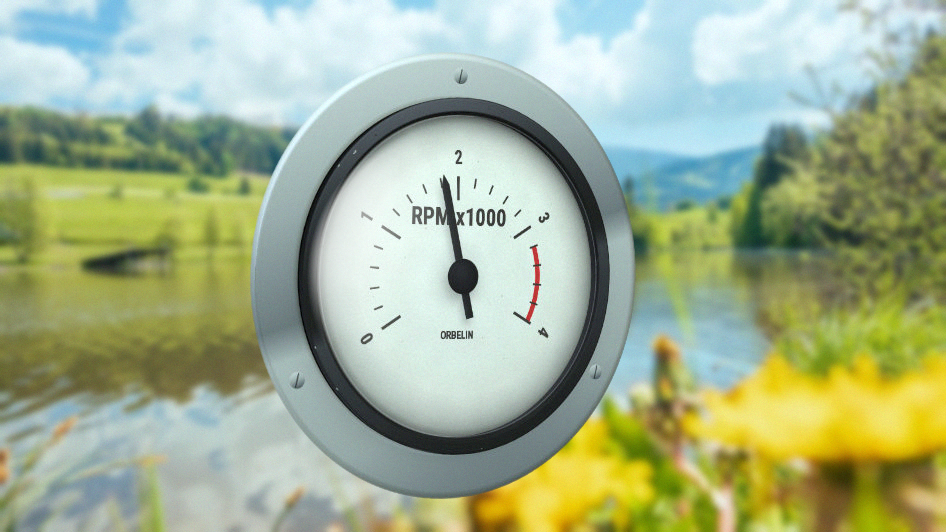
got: 1800 rpm
